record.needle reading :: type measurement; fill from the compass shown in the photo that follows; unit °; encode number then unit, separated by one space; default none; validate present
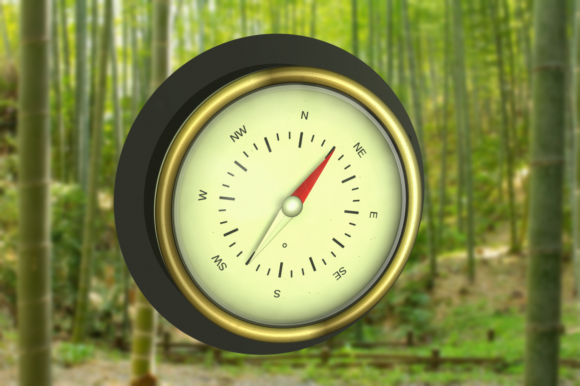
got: 30 °
